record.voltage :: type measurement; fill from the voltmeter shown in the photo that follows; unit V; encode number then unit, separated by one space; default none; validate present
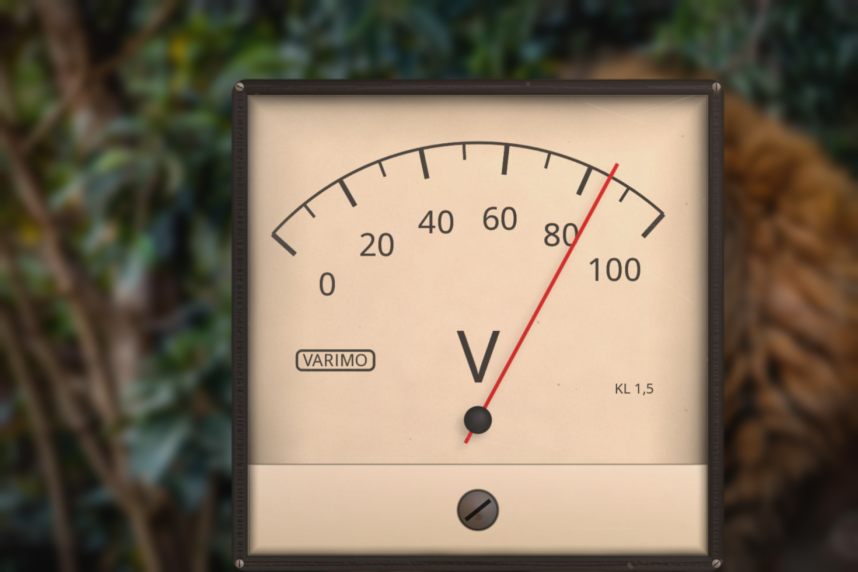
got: 85 V
